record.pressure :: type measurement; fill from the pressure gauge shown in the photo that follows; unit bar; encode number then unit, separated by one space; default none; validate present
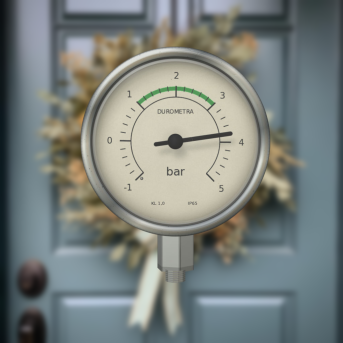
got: 3.8 bar
